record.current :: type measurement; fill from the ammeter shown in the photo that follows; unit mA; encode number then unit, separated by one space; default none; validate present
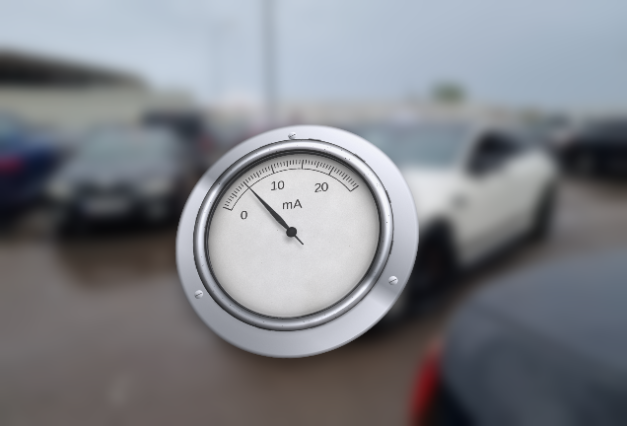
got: 5 mA
